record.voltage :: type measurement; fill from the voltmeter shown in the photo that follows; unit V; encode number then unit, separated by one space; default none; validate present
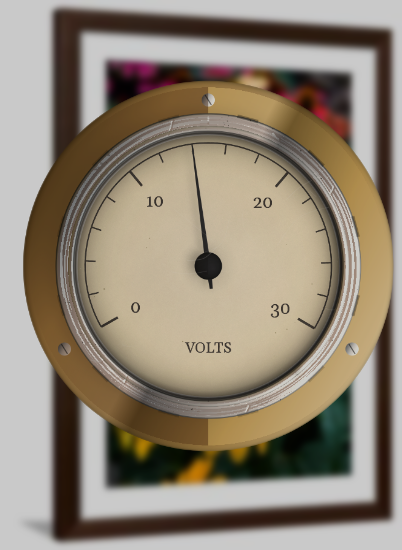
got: 14 V
